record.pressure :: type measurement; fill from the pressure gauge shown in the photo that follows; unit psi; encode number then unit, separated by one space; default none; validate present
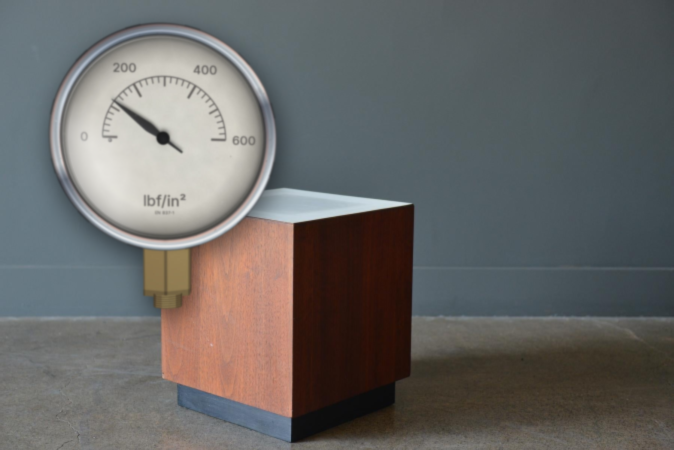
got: 120 psi
